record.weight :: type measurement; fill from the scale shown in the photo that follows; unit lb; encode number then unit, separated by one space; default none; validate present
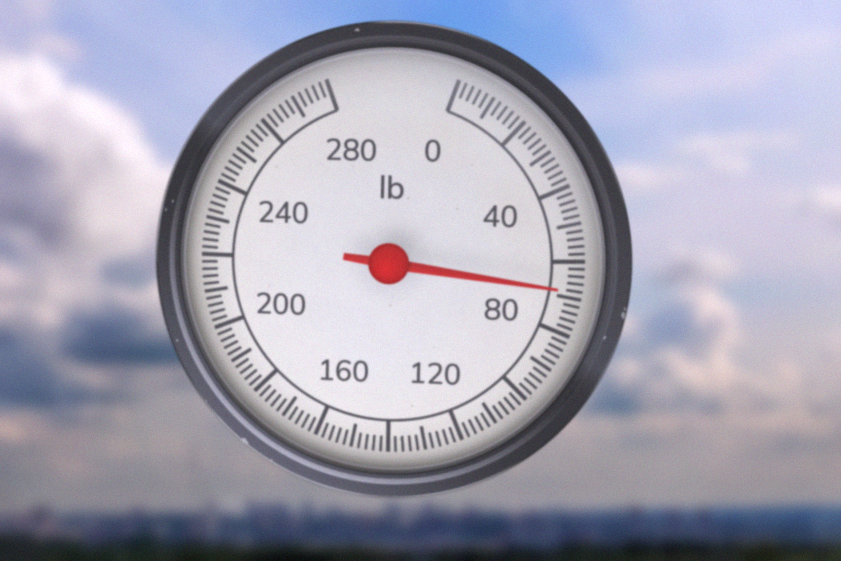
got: 68 lb
